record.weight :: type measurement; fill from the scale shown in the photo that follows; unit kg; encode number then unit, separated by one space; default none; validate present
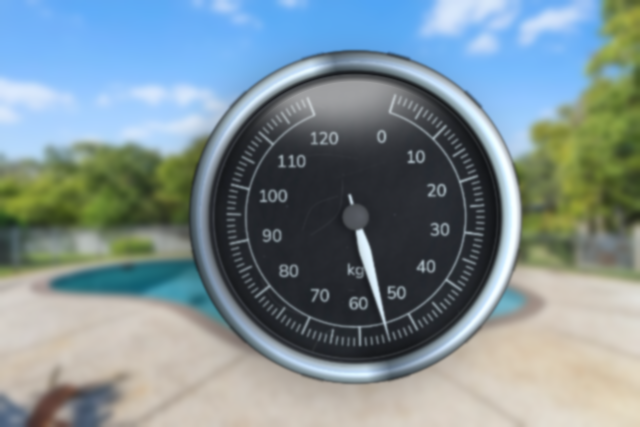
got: 55 kg
